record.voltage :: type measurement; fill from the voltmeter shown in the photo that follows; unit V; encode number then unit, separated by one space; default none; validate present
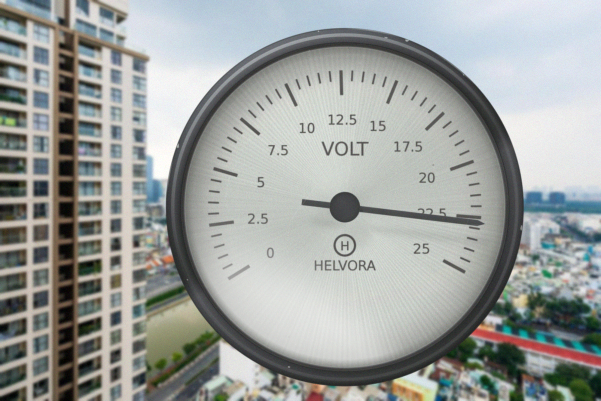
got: 22.75 V
